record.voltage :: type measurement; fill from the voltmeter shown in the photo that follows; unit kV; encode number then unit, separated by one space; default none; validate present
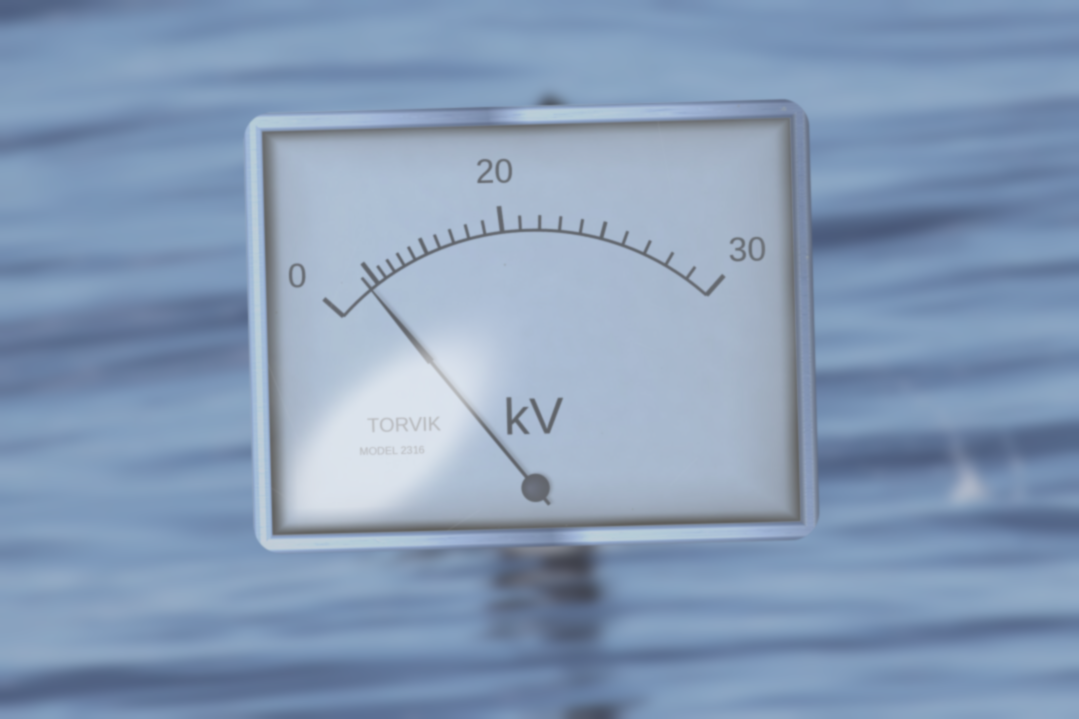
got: 9 kV
